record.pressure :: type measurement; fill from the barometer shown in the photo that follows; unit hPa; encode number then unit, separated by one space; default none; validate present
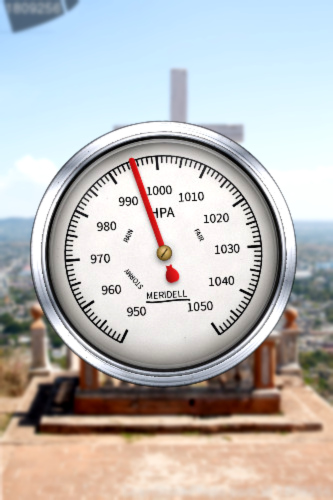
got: 995 hPa
